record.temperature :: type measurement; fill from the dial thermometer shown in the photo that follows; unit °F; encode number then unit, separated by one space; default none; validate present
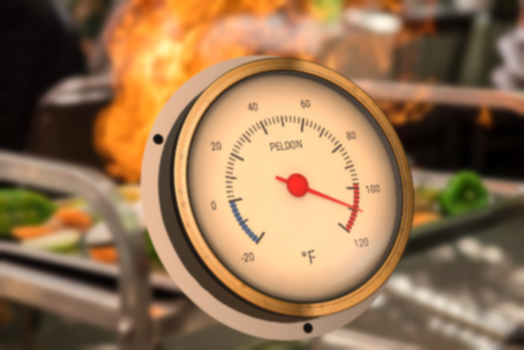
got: 110 °F
